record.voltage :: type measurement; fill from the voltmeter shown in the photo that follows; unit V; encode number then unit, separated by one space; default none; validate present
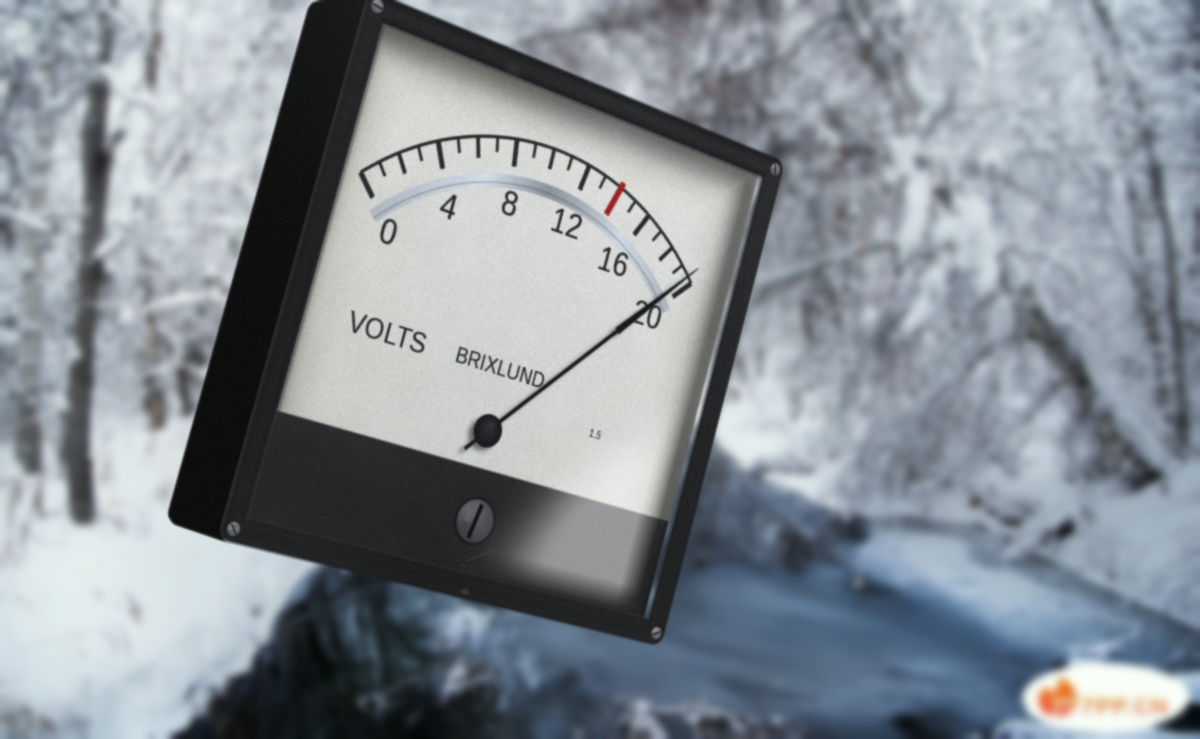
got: 19.5 V
